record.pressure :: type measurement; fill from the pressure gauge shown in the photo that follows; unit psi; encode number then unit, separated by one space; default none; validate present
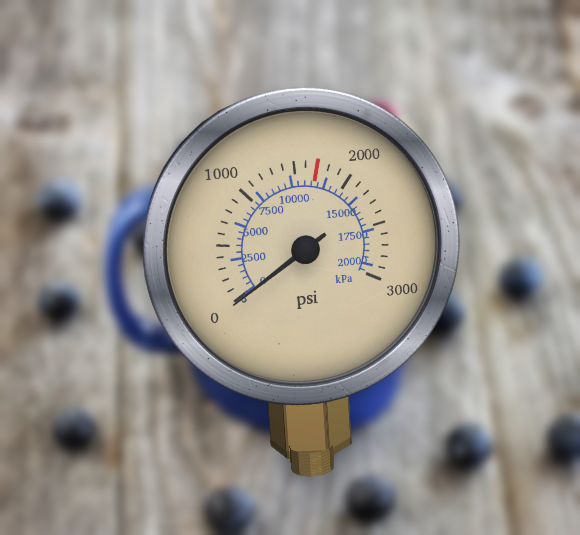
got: 0 psi
